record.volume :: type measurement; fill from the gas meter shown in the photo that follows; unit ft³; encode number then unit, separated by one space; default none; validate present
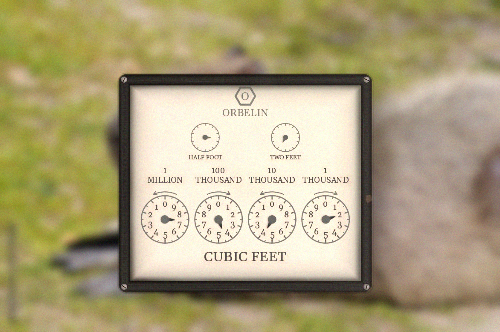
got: 744200 ft³
